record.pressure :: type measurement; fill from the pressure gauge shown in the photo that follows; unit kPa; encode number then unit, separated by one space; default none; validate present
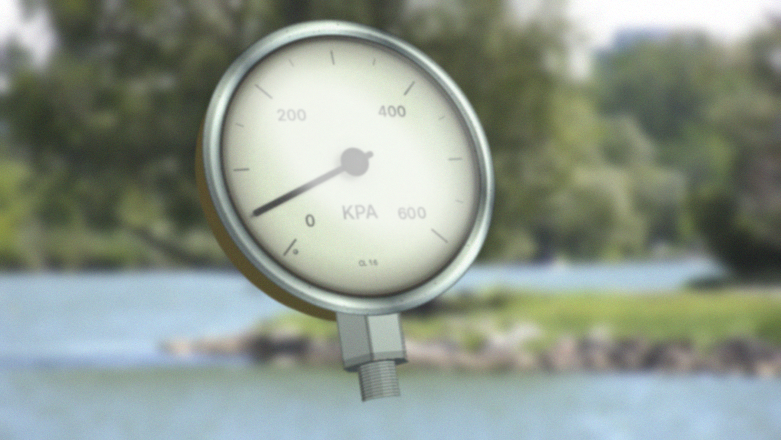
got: 50 kPa
